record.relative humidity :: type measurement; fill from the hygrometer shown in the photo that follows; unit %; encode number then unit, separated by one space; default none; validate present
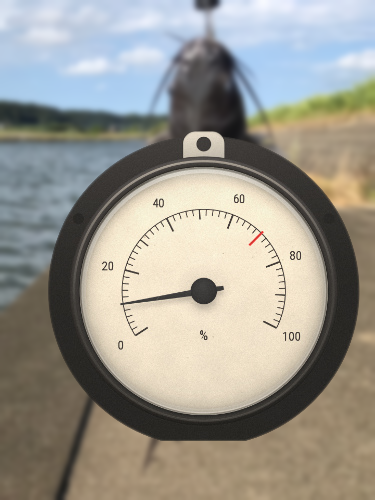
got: 10 %
